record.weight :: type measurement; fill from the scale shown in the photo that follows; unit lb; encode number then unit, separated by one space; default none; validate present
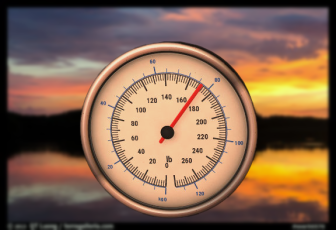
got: 170 lb
